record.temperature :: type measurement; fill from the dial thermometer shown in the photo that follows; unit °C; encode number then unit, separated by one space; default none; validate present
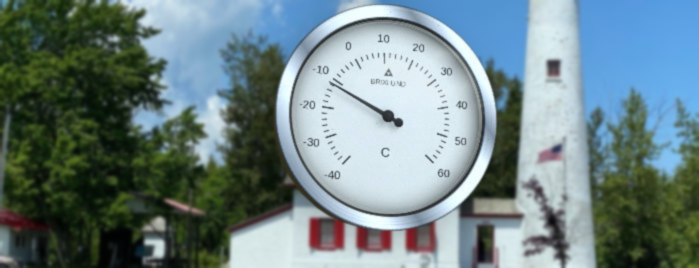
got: -12 °C
